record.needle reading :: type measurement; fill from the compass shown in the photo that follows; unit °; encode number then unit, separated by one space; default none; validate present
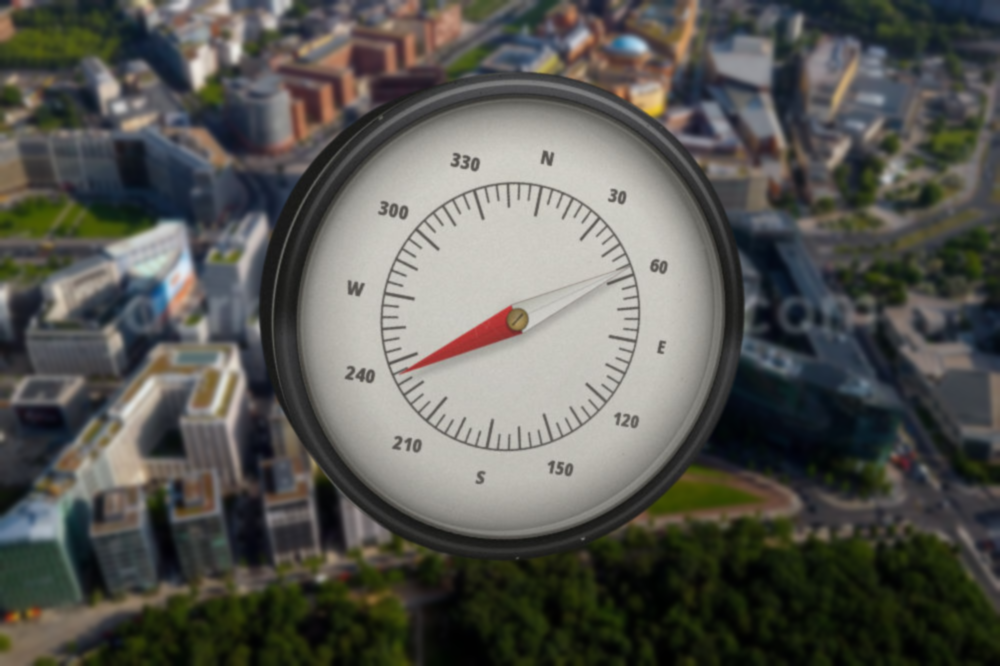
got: 235 °
